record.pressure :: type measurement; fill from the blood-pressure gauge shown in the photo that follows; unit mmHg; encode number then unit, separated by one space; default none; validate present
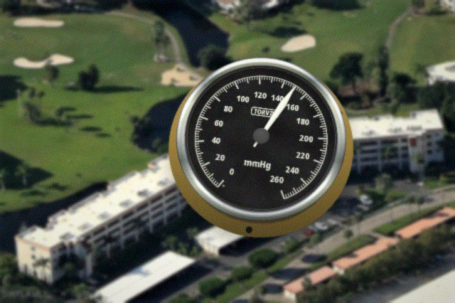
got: 150 mmHg
